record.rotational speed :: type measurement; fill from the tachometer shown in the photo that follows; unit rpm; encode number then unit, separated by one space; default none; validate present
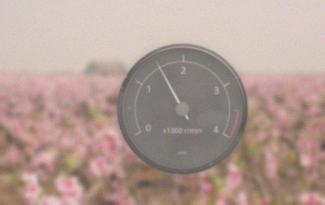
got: 1500 rpm
